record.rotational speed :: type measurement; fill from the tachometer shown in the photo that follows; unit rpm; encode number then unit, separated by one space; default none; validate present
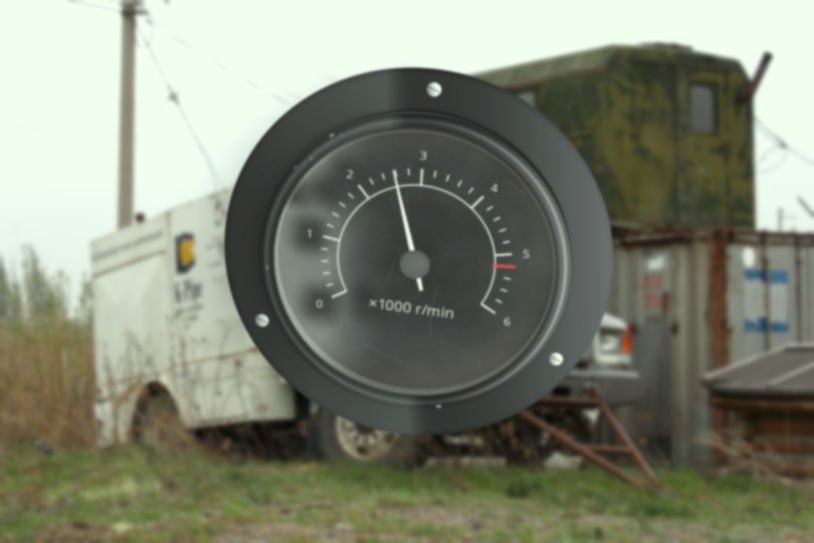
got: 2600 rpm
